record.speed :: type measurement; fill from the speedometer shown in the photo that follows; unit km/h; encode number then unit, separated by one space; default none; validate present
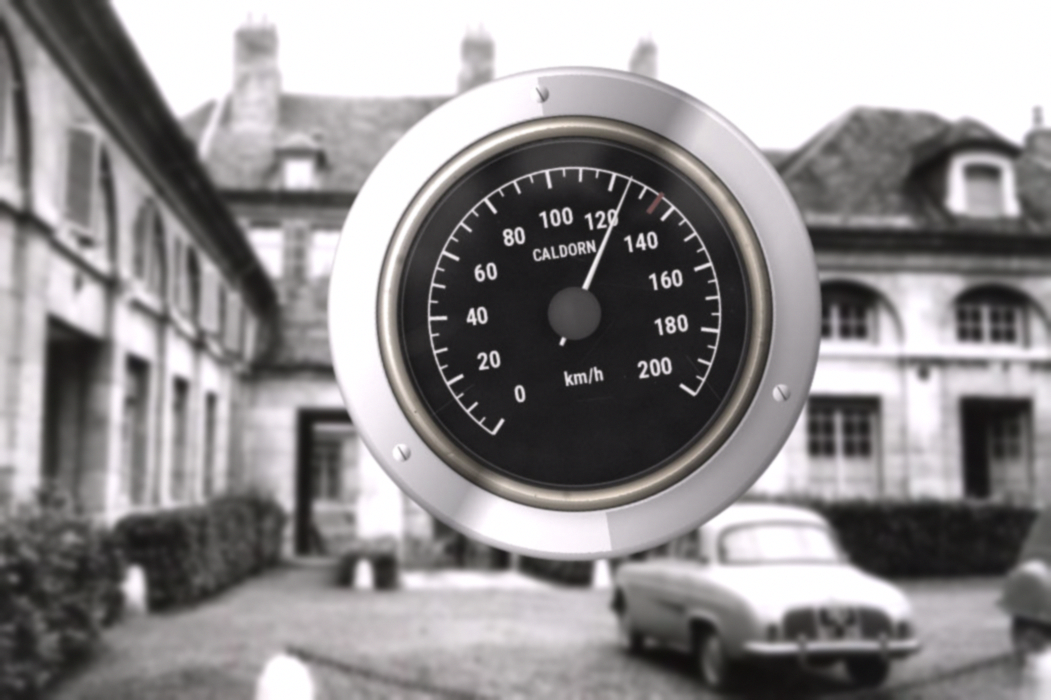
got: 125 km/h
